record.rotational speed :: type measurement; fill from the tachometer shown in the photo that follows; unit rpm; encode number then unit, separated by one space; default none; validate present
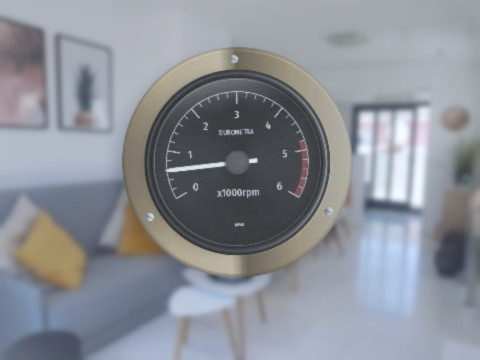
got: 600 rpm
